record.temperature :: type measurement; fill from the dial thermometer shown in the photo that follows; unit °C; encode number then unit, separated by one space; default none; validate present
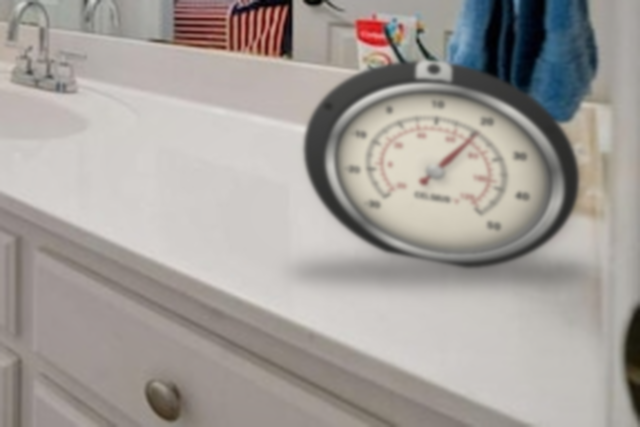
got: 20 °C
